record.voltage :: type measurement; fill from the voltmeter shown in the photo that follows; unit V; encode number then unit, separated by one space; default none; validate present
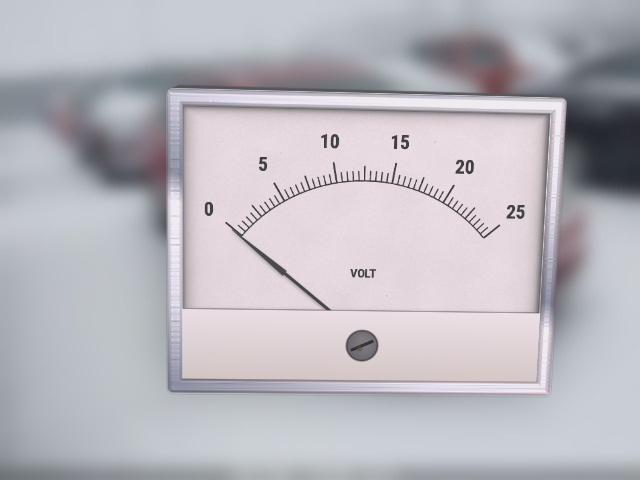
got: 0 V
